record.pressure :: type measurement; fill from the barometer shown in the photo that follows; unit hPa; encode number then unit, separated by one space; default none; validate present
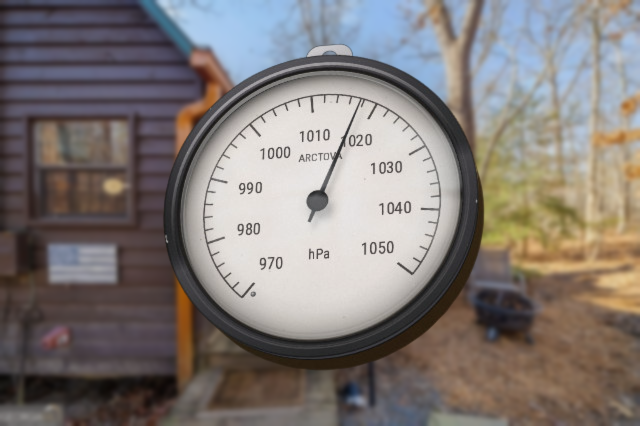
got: 1018 hPa
